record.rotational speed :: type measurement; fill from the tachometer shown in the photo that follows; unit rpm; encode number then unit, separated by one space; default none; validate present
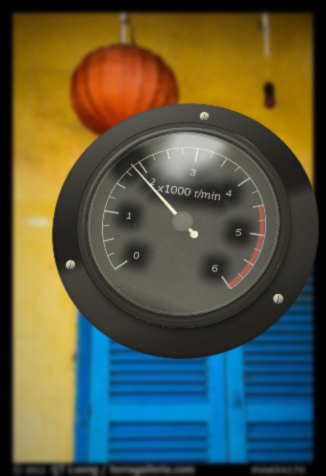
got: 1875 rpm
